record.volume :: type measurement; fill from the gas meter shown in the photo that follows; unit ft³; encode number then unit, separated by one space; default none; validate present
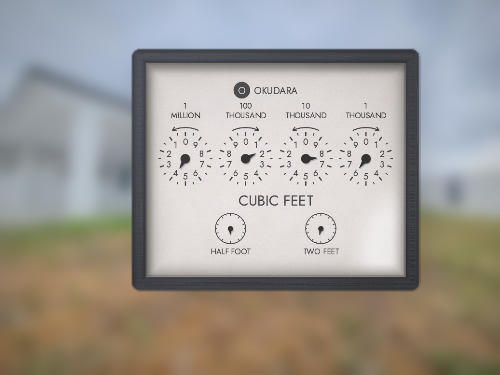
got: 417600 ft³
